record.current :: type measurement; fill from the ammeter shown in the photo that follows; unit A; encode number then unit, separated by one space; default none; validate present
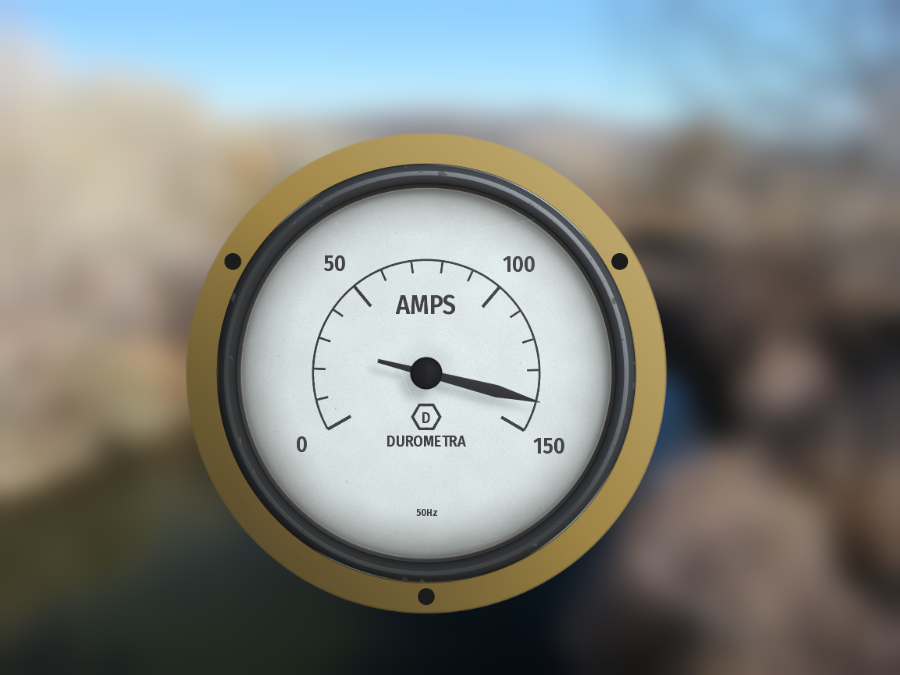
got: 140 A
